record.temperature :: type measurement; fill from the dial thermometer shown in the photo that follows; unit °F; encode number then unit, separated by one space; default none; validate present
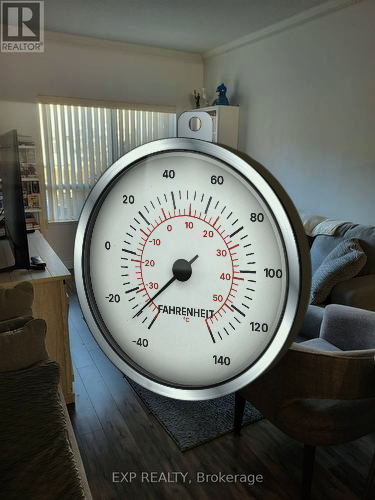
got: -32 °F
